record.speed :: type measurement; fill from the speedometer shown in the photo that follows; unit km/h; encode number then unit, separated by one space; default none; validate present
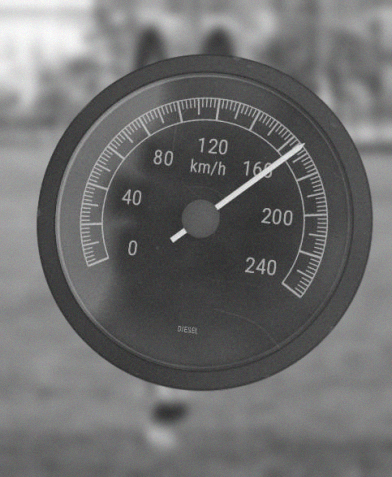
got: 166 km/h
